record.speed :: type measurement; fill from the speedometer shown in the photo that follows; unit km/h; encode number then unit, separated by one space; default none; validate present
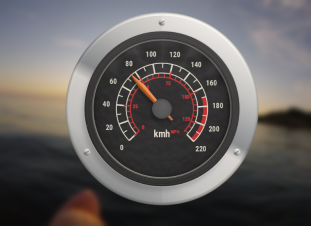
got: 75 km/h
